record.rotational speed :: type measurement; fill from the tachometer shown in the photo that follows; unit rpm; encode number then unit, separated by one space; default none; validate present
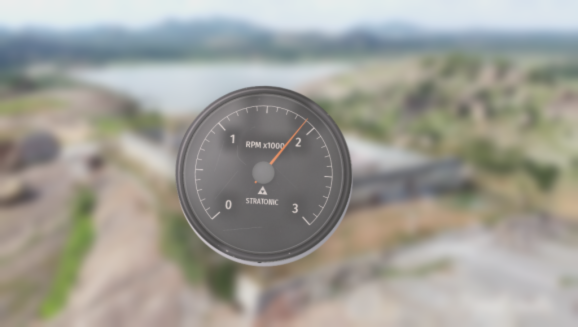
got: 1900 rpm
